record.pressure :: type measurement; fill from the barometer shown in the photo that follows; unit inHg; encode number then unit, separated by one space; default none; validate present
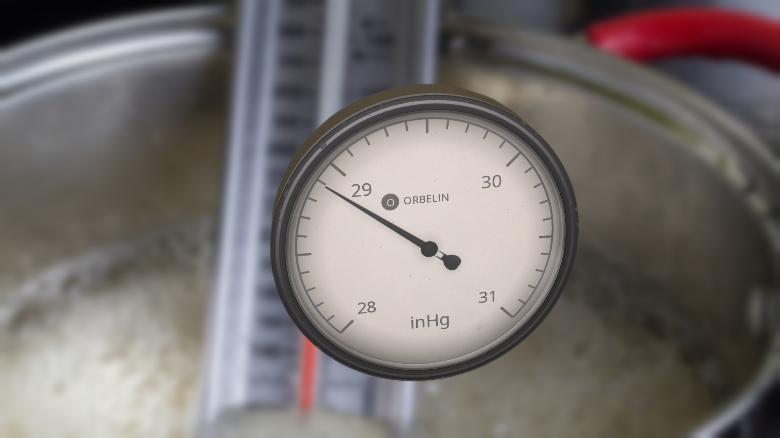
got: 28.9 inHg
